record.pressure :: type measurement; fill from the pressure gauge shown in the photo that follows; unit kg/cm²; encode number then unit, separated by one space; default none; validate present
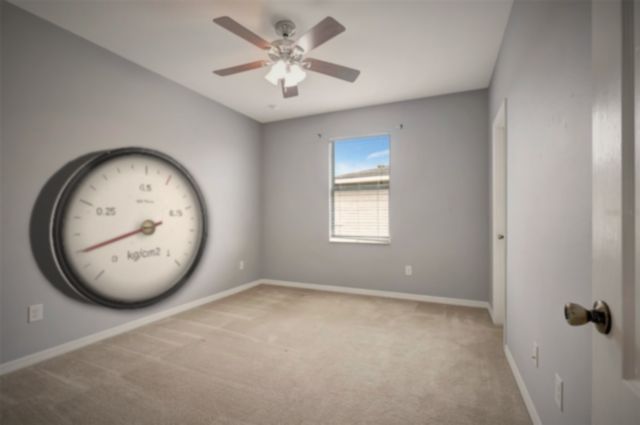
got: 0.1 kg/cm²
